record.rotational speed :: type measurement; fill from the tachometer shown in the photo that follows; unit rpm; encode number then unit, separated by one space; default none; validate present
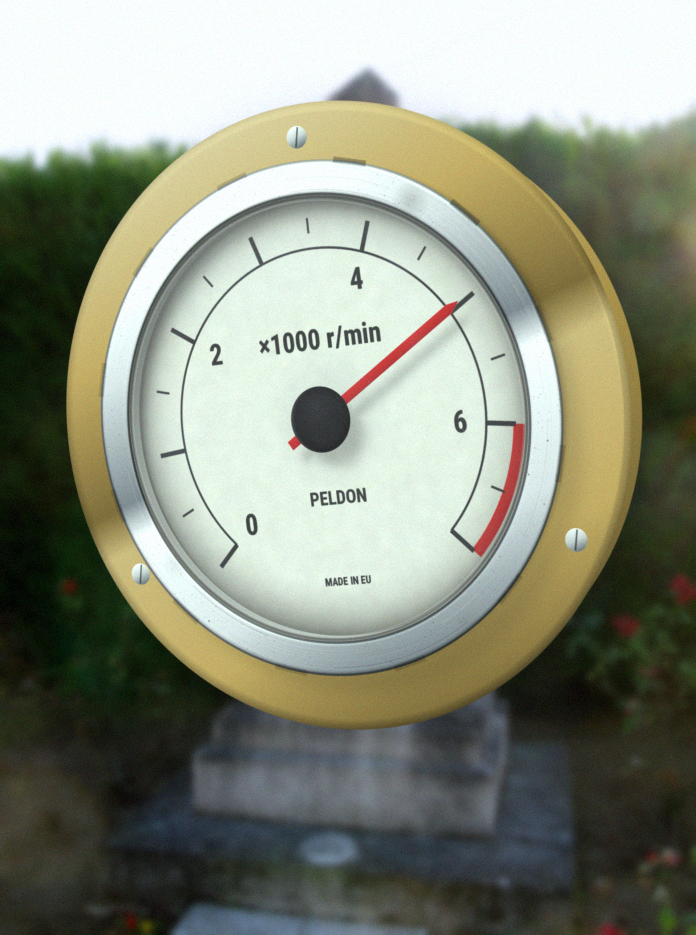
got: 5000 rpm
